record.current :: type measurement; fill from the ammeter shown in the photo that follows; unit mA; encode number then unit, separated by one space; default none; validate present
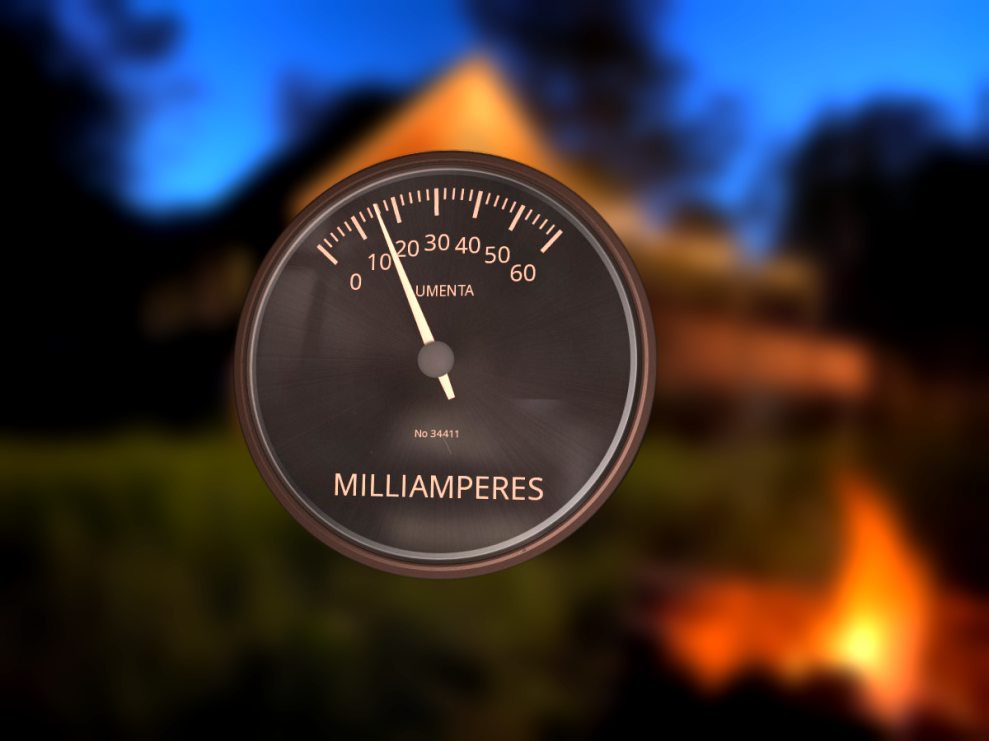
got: 16 mA
